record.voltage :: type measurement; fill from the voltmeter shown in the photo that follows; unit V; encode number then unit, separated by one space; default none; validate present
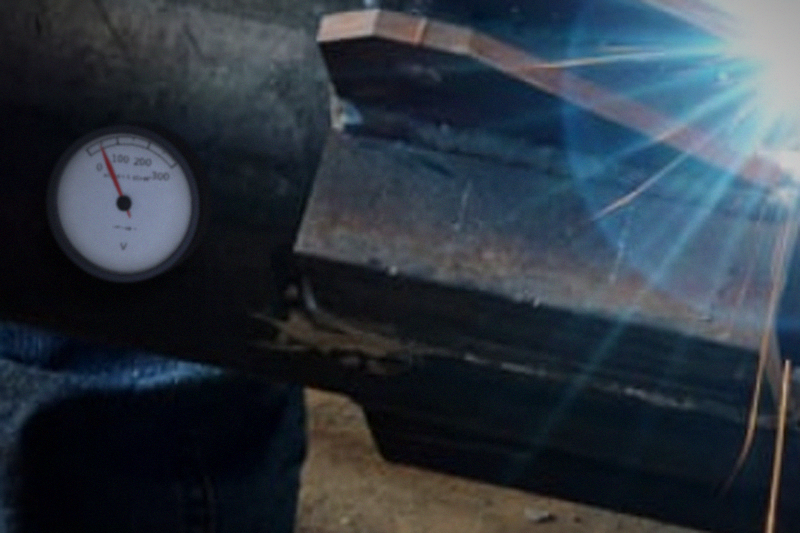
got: 50 V
